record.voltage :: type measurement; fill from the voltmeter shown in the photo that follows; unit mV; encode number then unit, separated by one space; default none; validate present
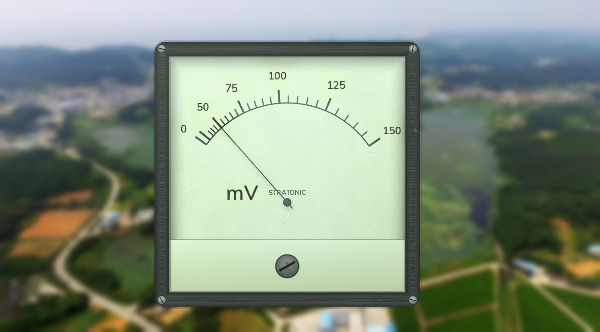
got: 50 mV
